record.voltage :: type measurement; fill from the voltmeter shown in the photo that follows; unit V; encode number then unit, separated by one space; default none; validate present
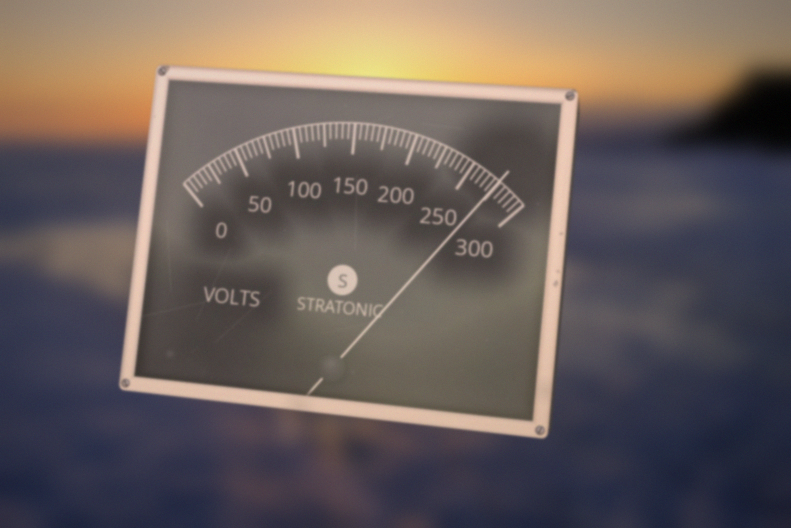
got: 275 V
